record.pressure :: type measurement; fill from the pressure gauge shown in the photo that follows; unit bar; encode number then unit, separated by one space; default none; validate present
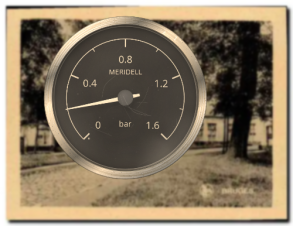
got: 0.2 bar
